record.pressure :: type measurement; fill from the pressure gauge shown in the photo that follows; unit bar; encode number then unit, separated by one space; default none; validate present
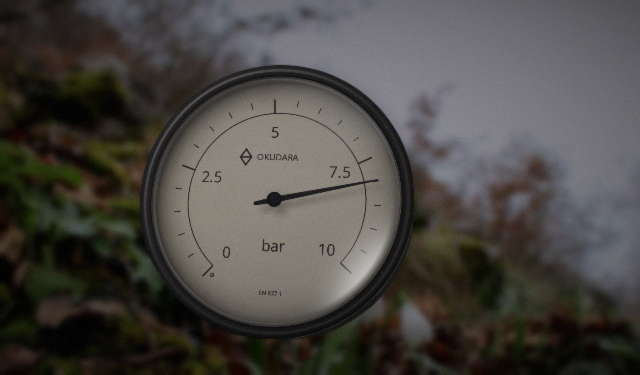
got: 8 bar
